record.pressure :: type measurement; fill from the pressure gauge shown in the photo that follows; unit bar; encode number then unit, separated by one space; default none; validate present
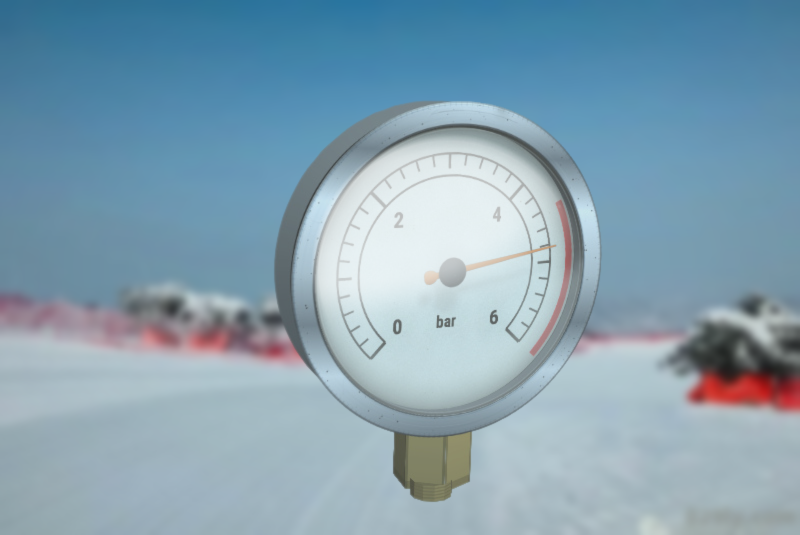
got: 4.8 bar
